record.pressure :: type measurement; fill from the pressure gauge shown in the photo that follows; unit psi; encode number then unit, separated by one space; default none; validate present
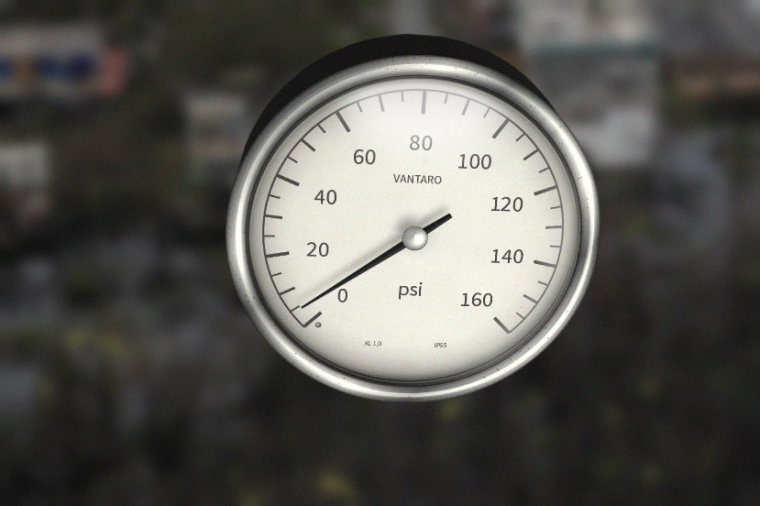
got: 5 psi
